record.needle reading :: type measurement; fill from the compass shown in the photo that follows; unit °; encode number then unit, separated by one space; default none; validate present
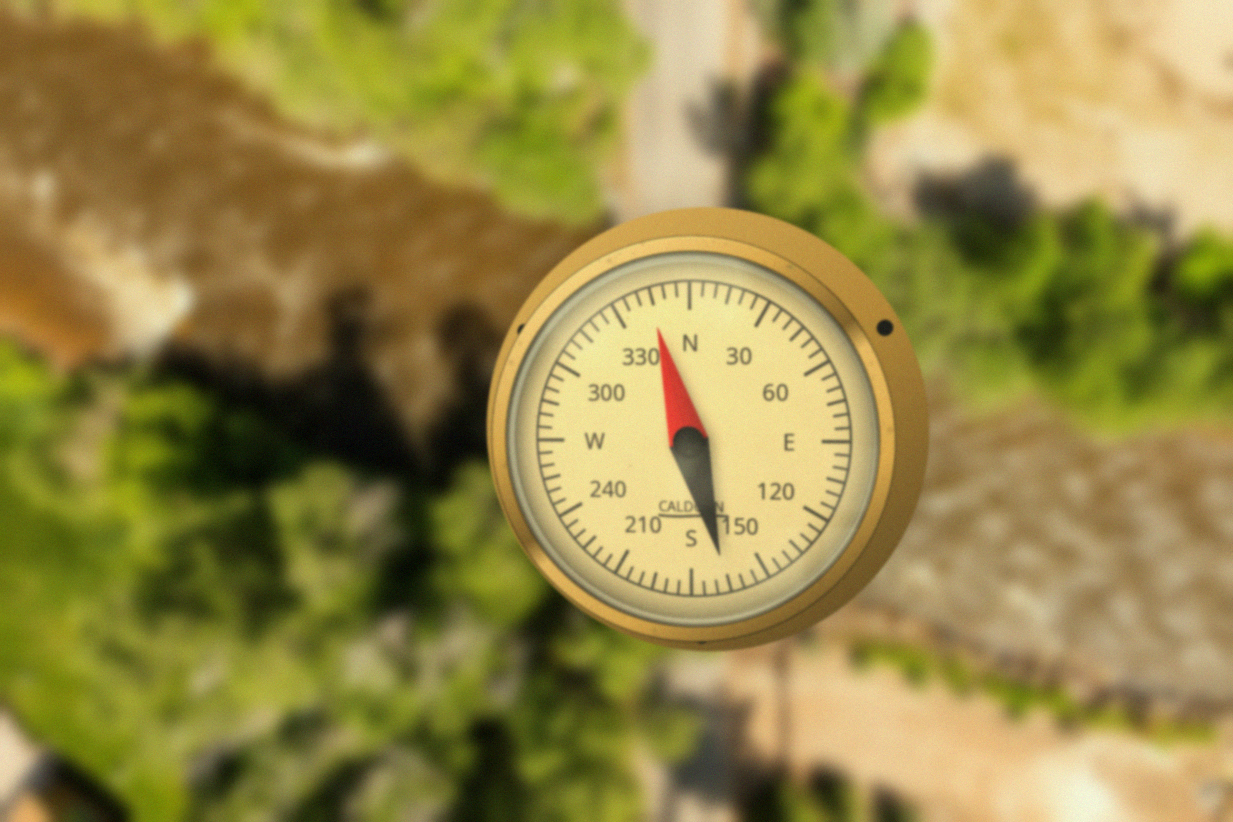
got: 345 °
